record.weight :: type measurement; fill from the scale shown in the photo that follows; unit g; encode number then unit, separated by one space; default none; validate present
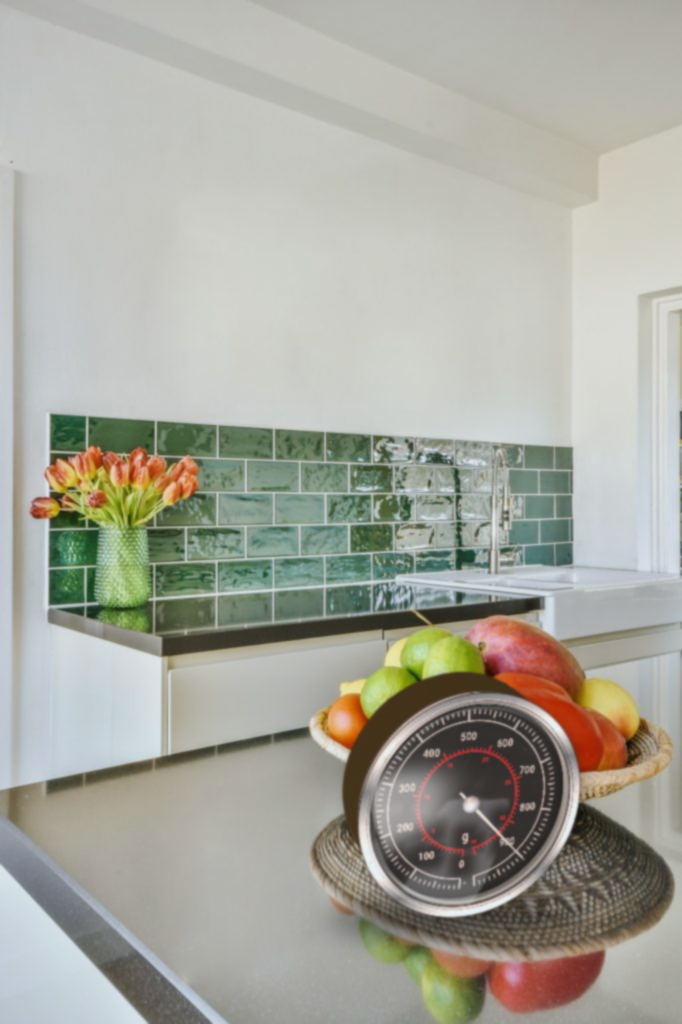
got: 900 g
